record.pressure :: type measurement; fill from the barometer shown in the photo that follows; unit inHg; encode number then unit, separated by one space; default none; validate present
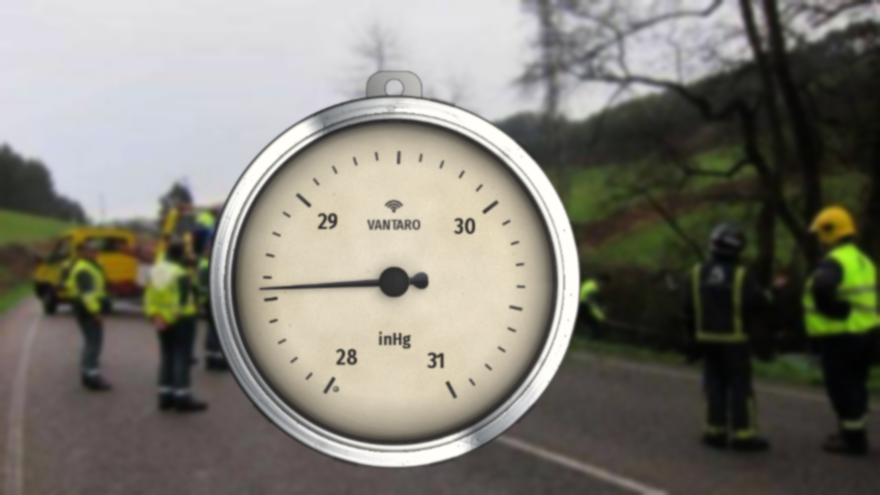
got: 28.55 inHg
